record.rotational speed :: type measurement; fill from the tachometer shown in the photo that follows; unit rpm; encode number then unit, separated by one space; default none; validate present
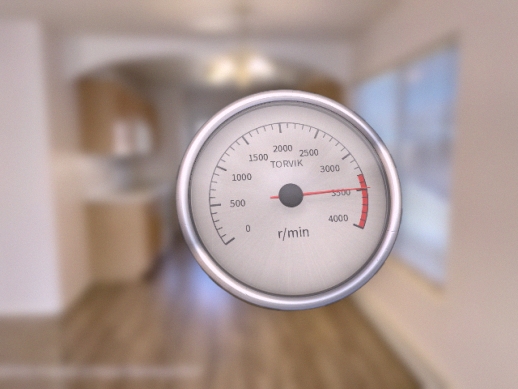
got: 3500 rpm
